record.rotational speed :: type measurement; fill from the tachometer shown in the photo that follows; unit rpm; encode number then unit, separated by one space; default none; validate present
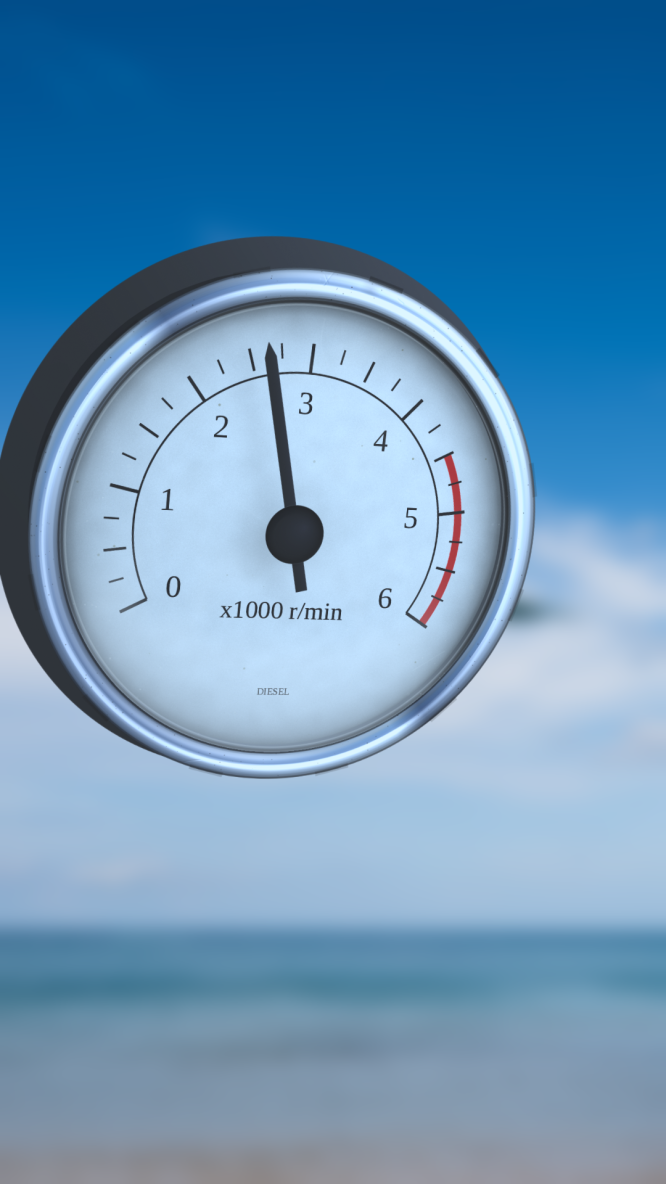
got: 2625 rpm
